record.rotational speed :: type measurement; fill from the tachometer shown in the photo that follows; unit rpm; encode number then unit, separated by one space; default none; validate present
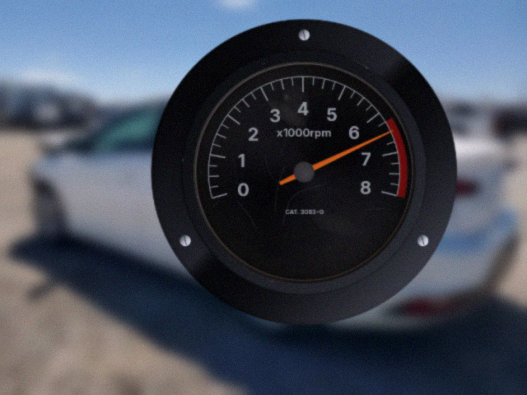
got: 6500 rpm
